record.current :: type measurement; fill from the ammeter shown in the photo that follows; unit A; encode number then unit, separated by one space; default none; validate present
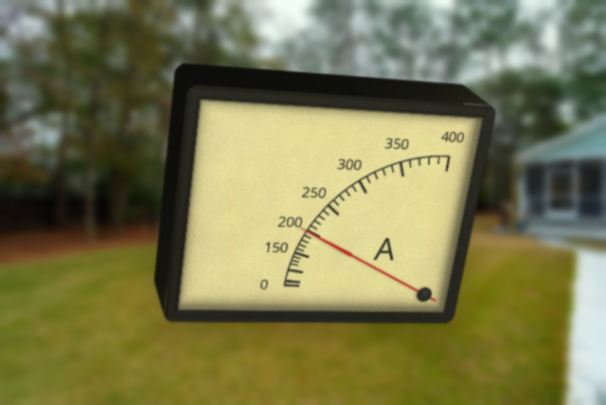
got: 200 A
